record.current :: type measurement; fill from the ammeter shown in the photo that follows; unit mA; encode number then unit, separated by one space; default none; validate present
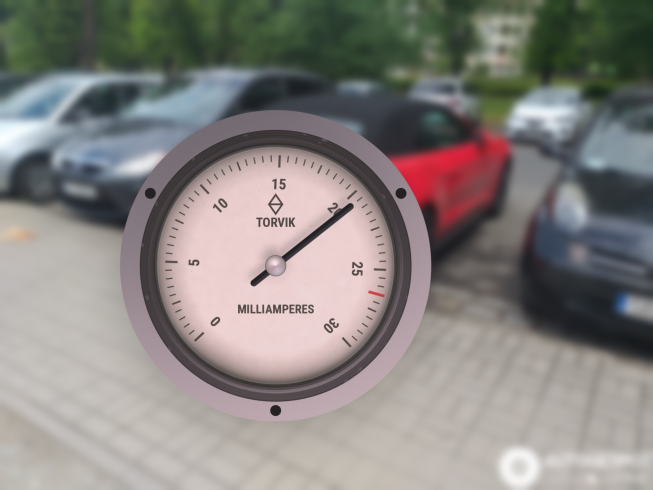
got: 20.5 mA
